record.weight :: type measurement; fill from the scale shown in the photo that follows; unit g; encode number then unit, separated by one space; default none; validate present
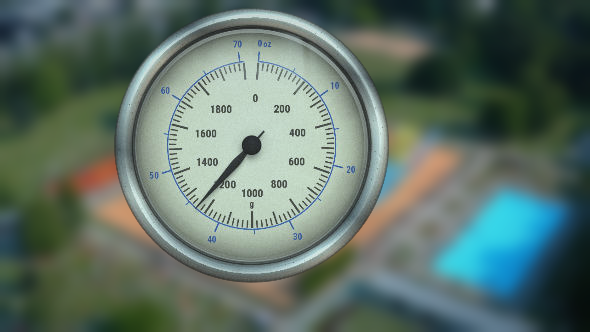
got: 1240 g
